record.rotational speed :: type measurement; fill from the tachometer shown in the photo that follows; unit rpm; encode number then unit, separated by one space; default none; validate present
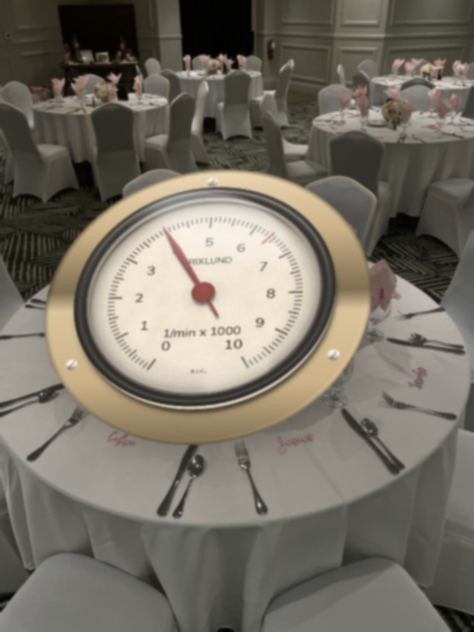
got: 4000 rpm
